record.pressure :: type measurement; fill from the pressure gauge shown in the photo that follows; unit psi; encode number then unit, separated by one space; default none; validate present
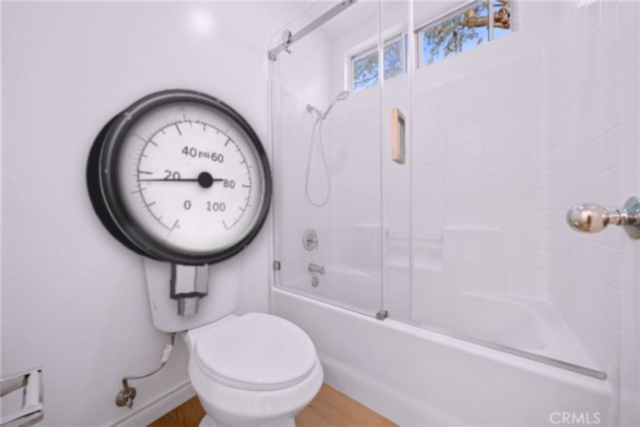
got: 17.5 psi
